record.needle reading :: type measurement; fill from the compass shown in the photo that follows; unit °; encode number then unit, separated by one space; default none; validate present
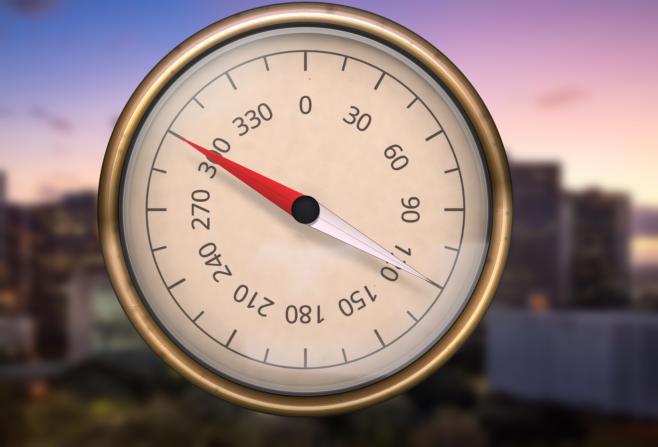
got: 300 °
